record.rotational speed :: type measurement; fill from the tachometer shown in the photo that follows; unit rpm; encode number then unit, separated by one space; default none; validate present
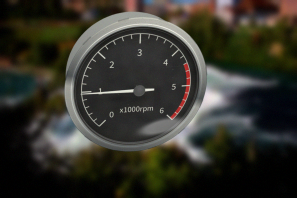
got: 1000 rpm
